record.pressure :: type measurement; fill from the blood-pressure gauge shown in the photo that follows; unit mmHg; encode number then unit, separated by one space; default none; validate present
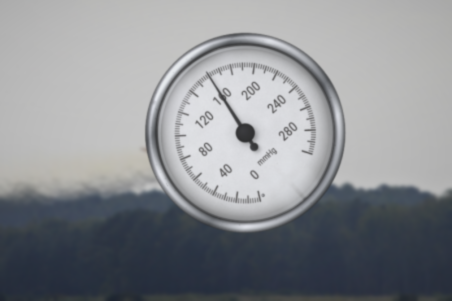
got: 160 mmHg
